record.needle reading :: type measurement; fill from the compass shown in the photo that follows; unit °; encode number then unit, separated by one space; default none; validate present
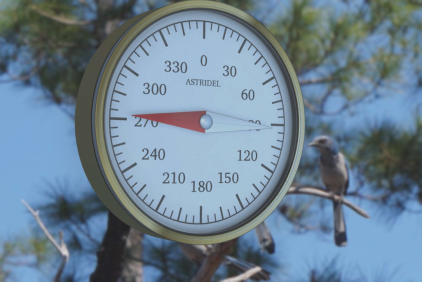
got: 272.5 °
